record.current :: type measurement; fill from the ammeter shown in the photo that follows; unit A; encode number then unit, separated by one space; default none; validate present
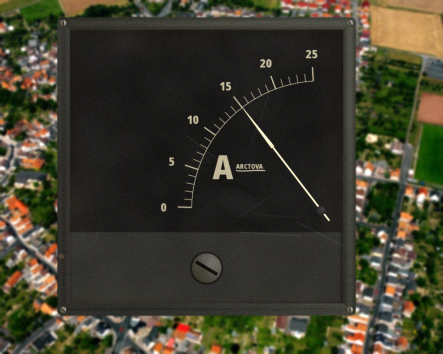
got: 15 A
